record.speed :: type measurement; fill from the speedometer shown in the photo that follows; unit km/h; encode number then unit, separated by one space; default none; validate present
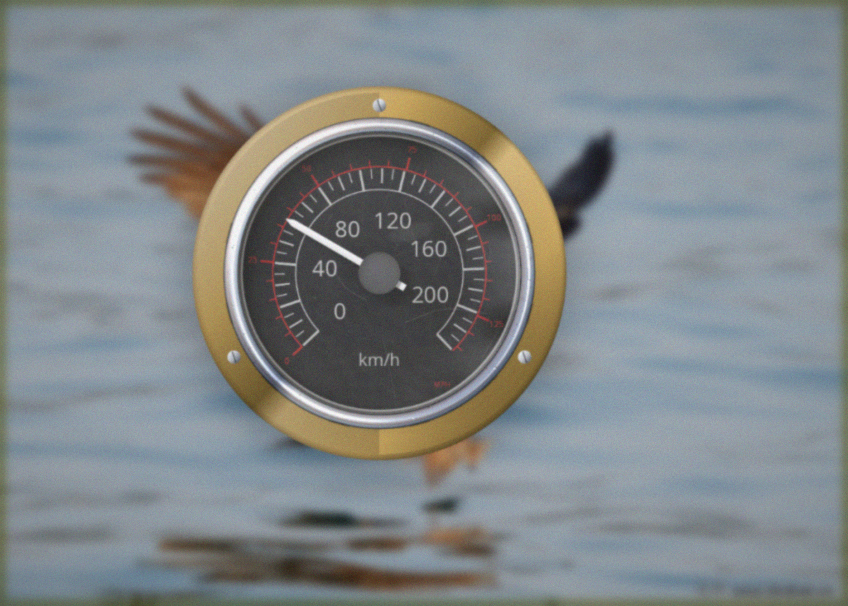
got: 60 km/h
